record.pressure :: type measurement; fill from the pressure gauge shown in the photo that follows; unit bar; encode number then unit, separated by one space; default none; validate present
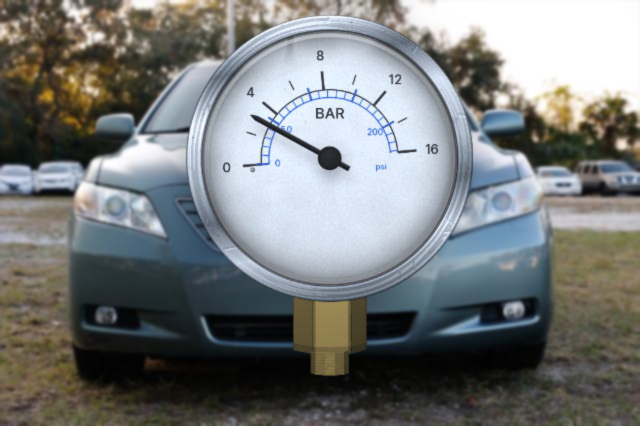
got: 3 bar
